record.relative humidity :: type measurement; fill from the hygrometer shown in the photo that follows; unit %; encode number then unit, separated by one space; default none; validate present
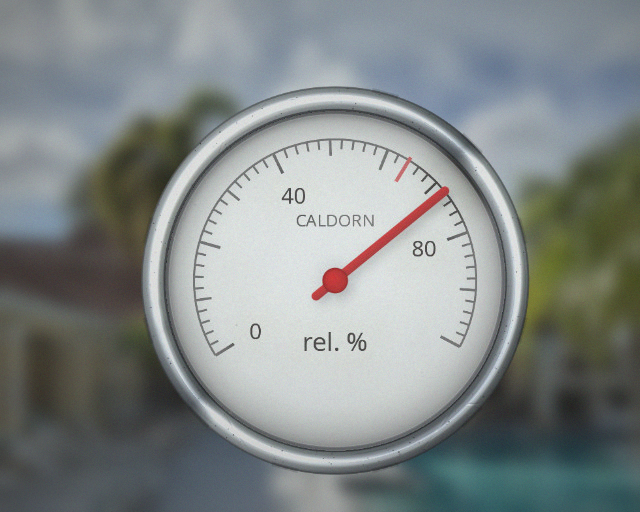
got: 72 %
